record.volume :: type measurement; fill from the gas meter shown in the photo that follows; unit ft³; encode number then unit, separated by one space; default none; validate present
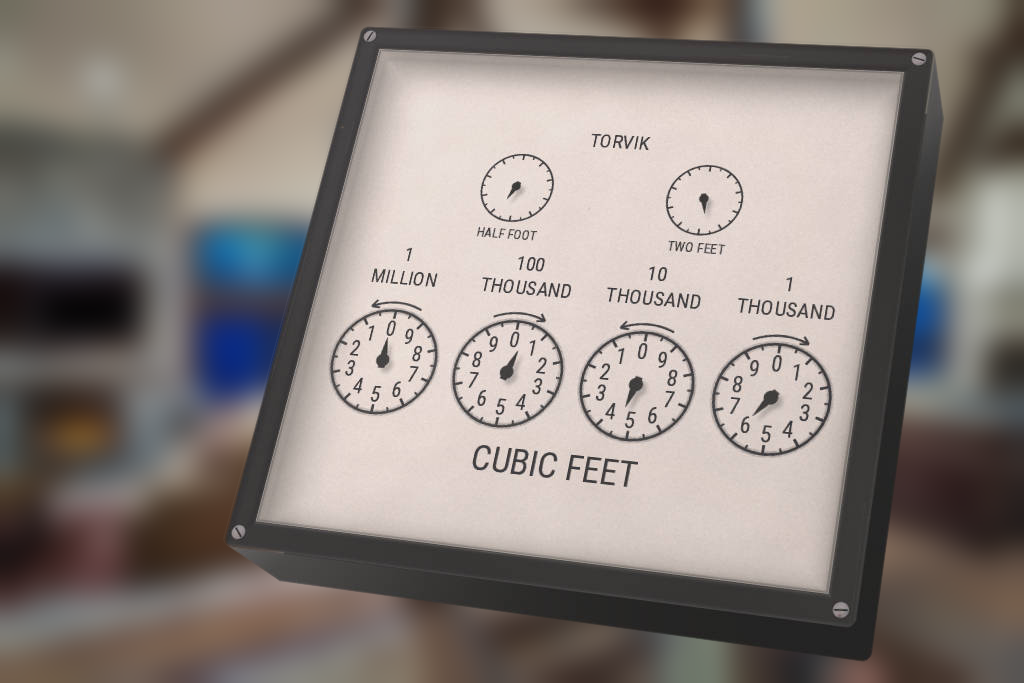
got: 4600 ft³
